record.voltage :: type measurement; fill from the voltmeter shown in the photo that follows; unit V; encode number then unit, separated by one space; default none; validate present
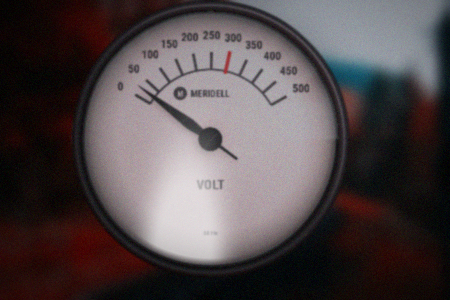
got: 25 V
